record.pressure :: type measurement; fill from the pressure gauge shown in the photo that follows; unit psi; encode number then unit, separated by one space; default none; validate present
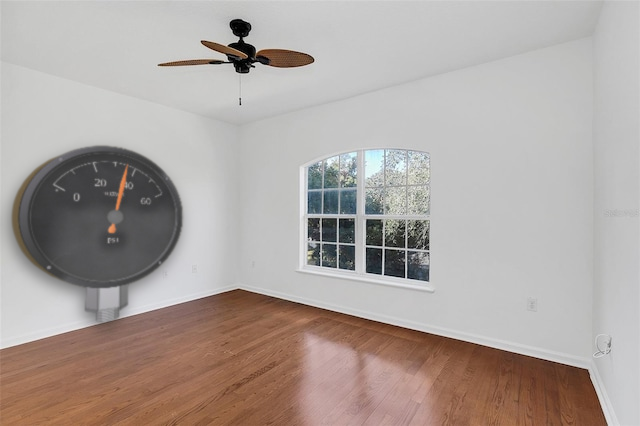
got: 35 psi
